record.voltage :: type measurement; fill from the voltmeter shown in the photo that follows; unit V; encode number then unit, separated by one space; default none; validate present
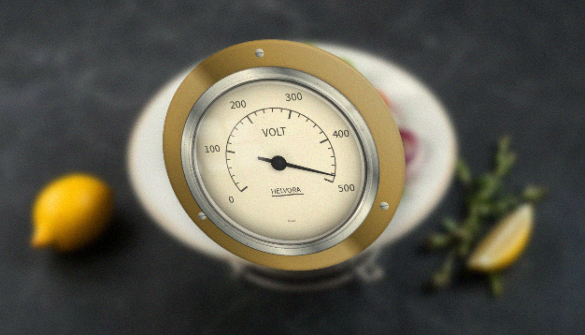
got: 480 V
